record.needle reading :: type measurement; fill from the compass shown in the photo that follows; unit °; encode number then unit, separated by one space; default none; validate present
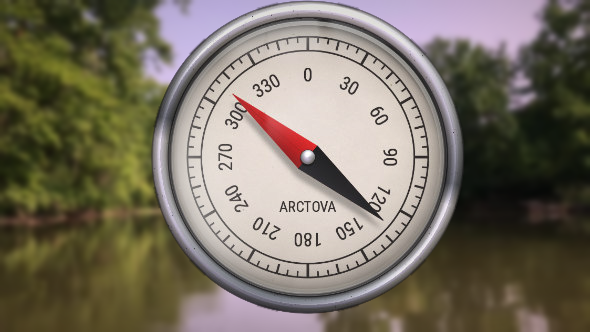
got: 310 °
